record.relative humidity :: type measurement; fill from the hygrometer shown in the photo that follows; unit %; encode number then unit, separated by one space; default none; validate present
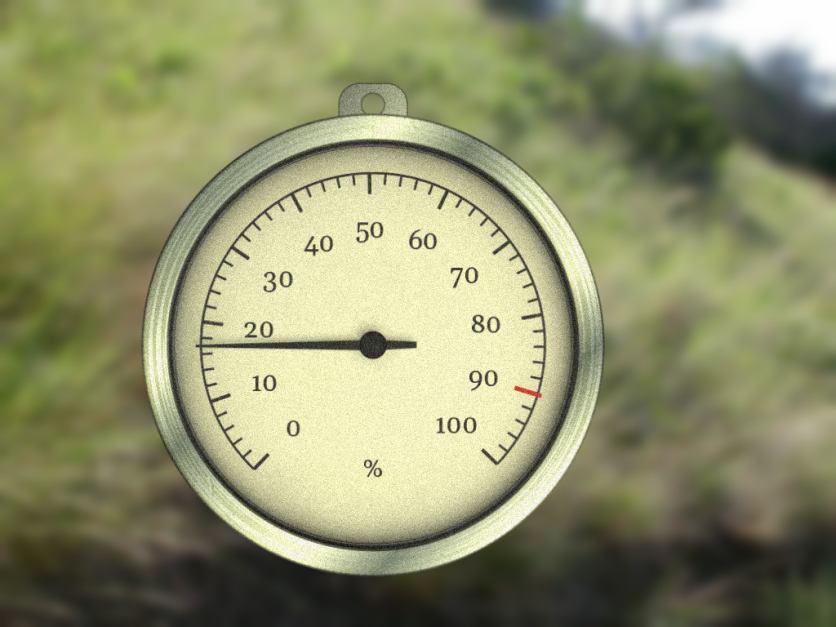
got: 17 %
